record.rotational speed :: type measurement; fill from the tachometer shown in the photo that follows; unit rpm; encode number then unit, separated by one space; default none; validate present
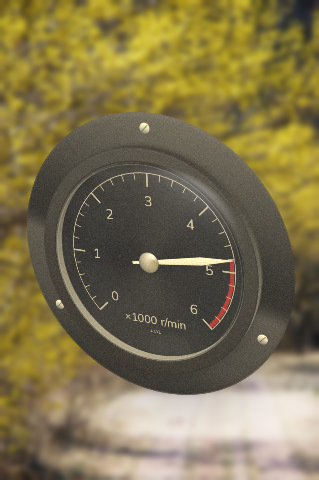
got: 4800 rpm
